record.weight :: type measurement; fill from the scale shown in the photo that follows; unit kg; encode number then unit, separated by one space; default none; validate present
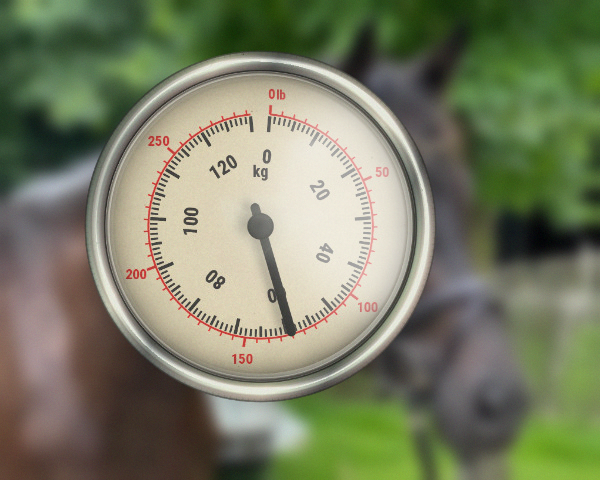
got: 59 kg
